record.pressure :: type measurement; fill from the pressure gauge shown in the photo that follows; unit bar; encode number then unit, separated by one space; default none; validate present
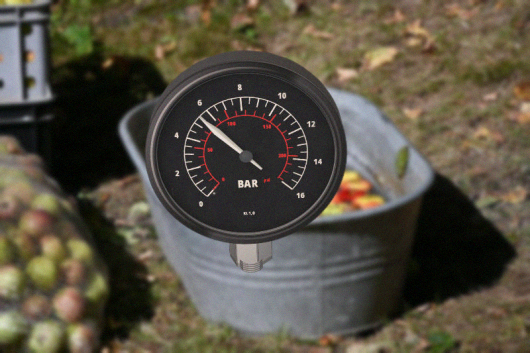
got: 5.5 bar
